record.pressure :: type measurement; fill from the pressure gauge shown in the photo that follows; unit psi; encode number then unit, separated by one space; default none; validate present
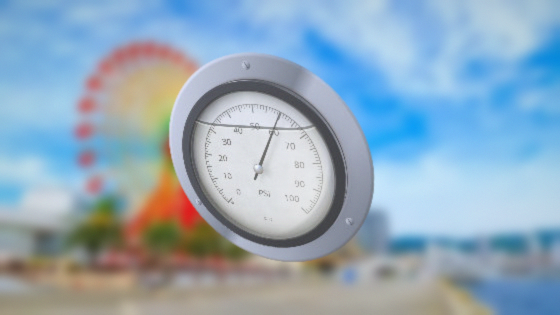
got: 60 psi
